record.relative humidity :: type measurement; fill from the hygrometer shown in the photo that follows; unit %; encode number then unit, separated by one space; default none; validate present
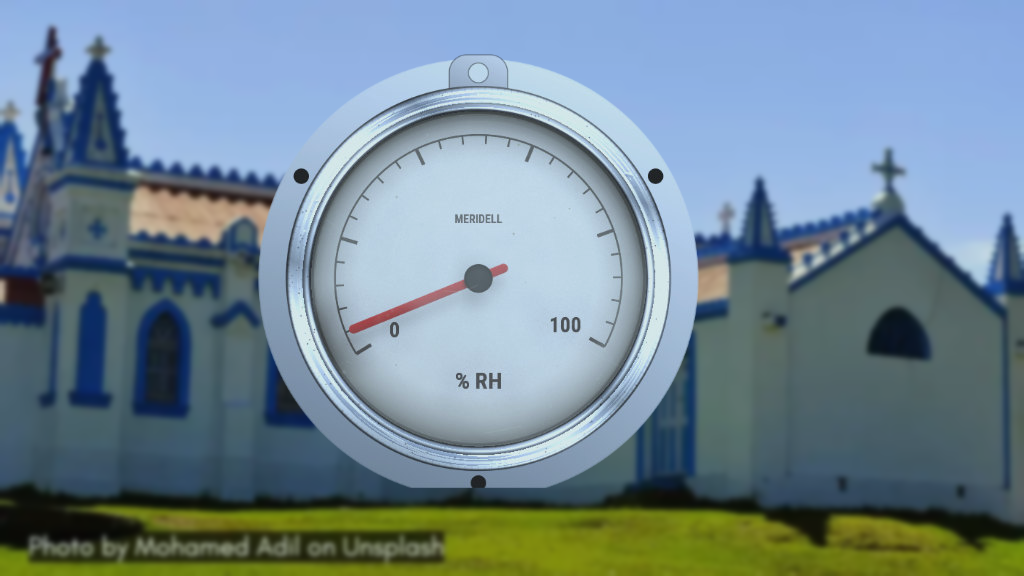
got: 4 %
